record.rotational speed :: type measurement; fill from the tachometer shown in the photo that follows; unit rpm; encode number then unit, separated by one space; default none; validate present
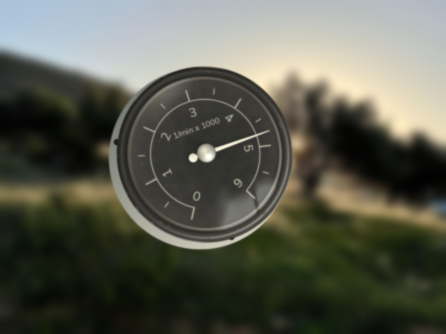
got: 4750 rpm
